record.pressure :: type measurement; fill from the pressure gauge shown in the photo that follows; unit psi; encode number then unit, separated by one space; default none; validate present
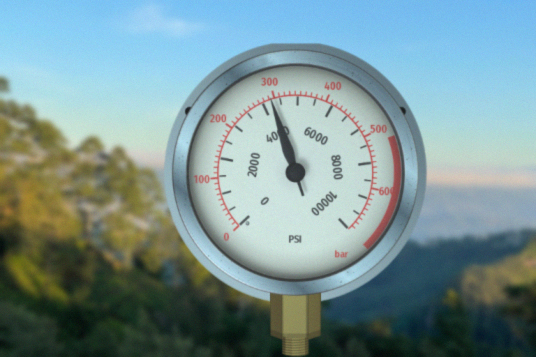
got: 4250 psi
